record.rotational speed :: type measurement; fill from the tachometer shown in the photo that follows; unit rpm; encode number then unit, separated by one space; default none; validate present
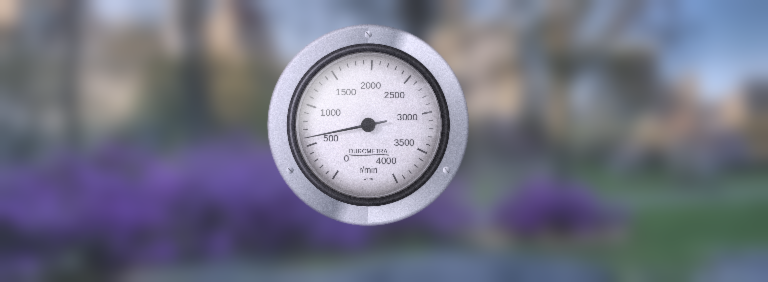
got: 600 rpm
